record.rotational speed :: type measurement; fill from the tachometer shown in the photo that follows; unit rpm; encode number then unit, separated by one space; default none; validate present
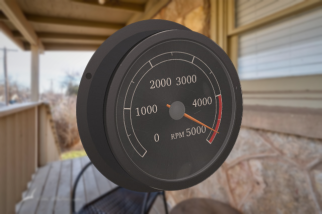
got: 4750 rpm
